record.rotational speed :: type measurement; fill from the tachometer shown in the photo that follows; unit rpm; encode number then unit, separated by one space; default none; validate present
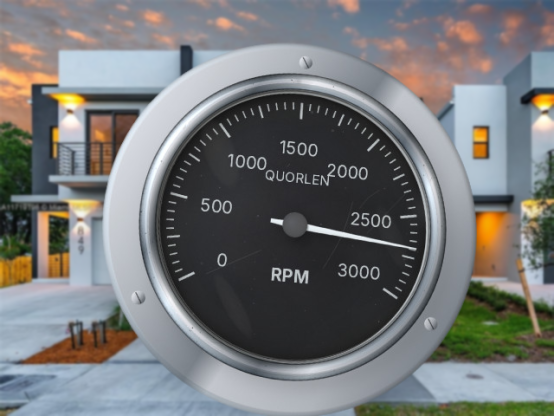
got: 2700 rpm
